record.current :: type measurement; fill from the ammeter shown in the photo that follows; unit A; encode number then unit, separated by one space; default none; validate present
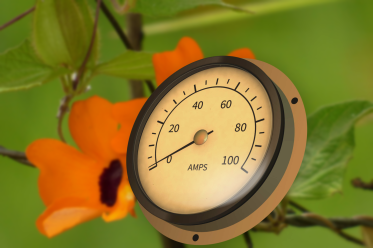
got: 0 A
